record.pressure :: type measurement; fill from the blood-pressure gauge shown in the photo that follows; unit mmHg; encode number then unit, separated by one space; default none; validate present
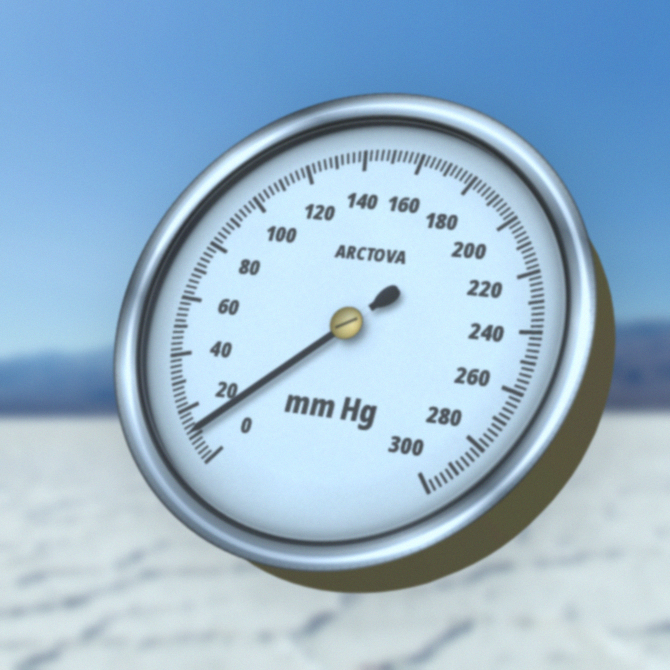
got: 10 mmHg
